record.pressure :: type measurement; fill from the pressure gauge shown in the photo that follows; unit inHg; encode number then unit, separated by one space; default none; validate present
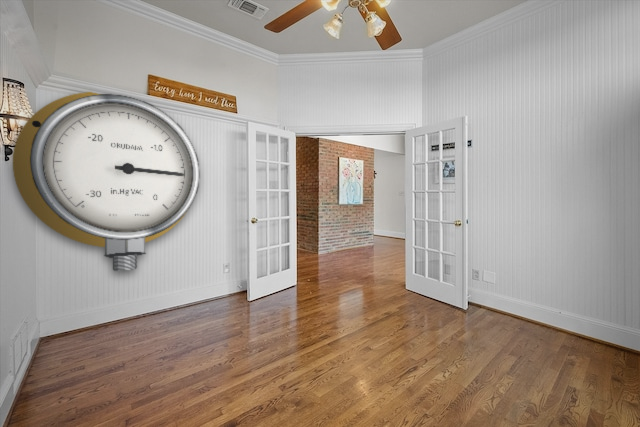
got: -5 inHg
